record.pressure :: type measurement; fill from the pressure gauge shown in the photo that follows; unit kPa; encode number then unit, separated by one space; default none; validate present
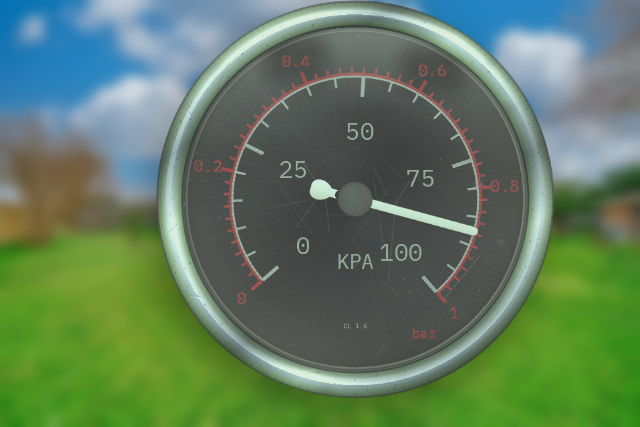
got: 87.5 kPa
